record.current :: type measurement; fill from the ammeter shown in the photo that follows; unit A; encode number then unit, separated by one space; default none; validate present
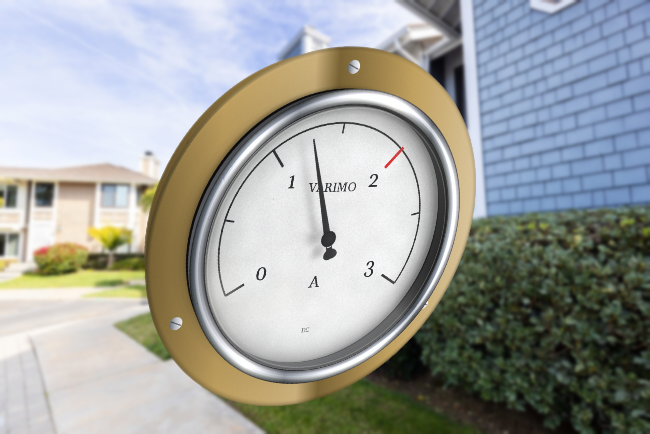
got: 1.25 A
